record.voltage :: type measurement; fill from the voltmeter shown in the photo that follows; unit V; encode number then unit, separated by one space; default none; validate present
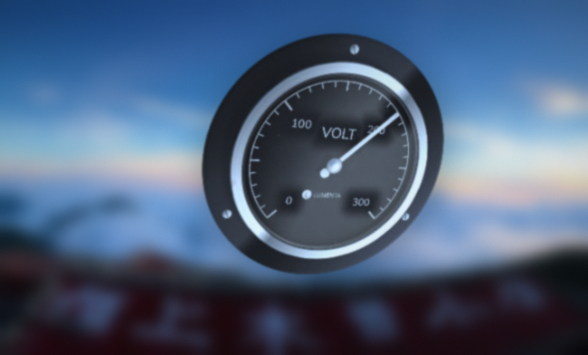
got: 200 V
